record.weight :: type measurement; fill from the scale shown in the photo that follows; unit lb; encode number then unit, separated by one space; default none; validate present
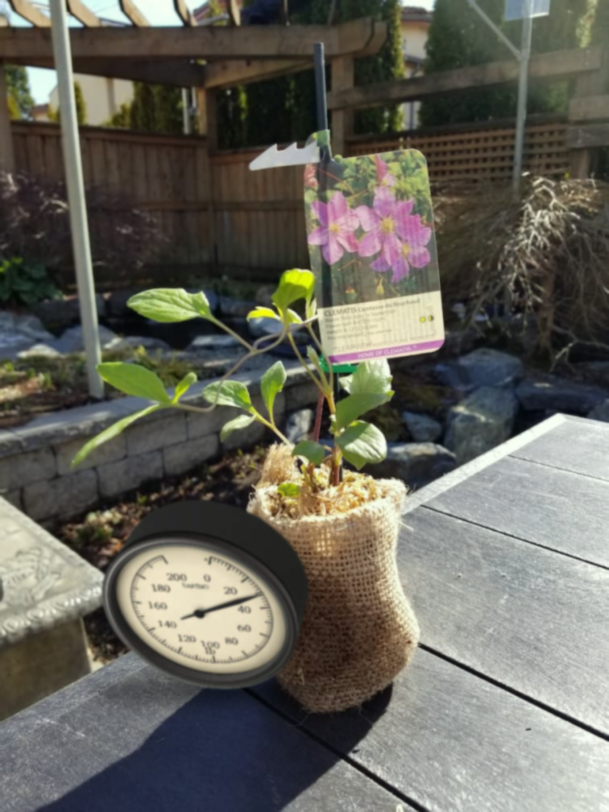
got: 30 lb
